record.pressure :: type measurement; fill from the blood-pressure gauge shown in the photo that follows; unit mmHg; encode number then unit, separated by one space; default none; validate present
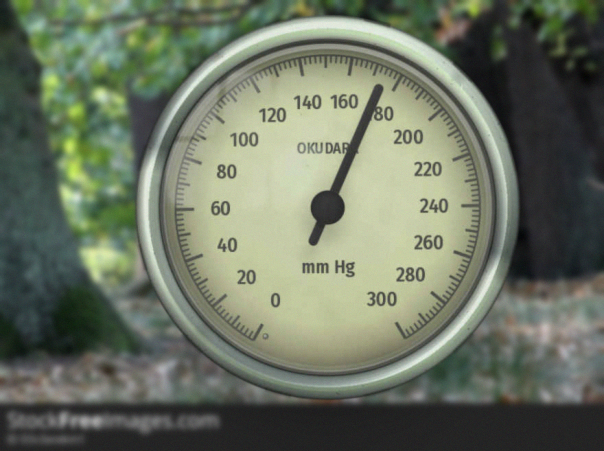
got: 174 mmHg
